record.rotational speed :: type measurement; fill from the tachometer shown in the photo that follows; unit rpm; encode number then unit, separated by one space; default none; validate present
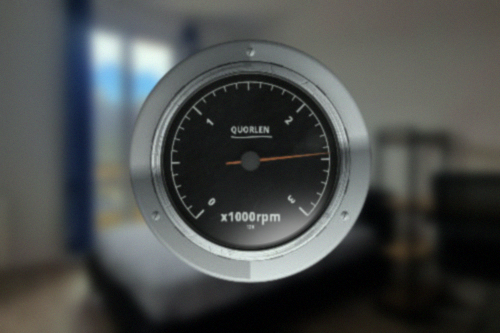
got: 2450 rpm
